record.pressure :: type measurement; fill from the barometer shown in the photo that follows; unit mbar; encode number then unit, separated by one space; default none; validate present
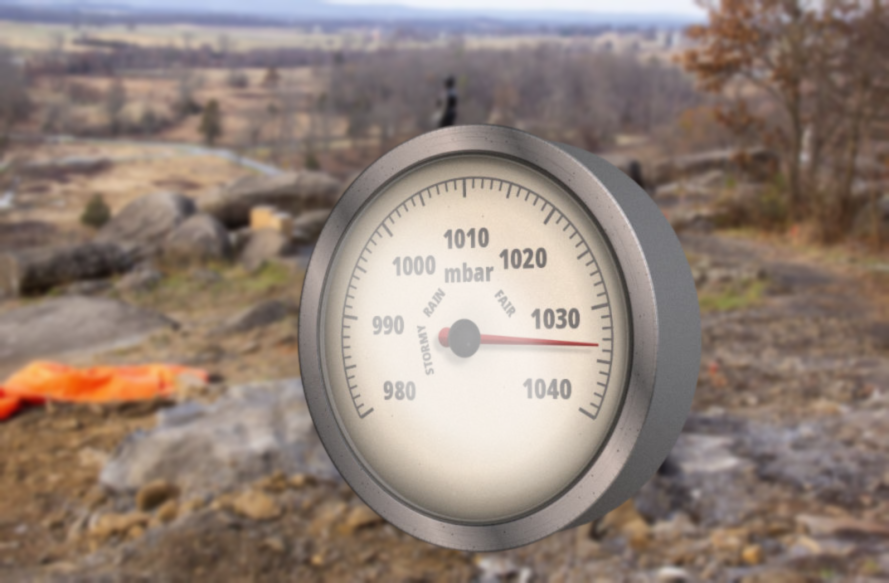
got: 1033.5 mbar
